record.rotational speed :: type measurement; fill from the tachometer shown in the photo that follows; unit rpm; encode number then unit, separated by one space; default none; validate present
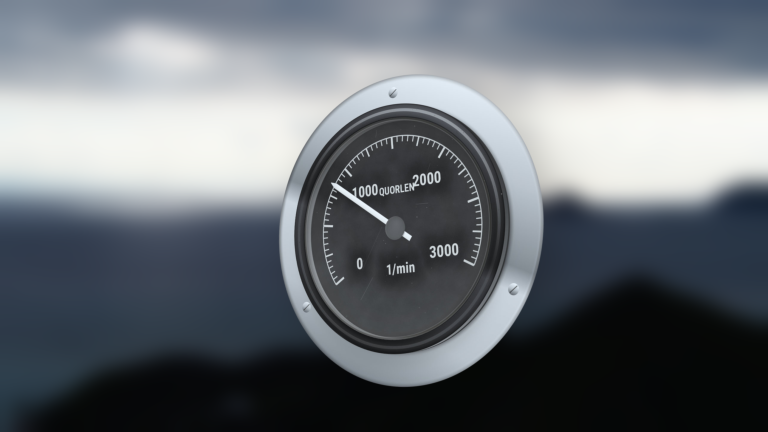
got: 850 rpm
